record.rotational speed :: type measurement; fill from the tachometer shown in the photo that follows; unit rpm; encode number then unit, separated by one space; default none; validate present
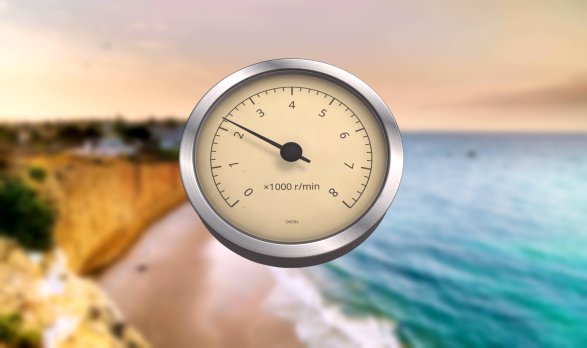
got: 2200 rpm
